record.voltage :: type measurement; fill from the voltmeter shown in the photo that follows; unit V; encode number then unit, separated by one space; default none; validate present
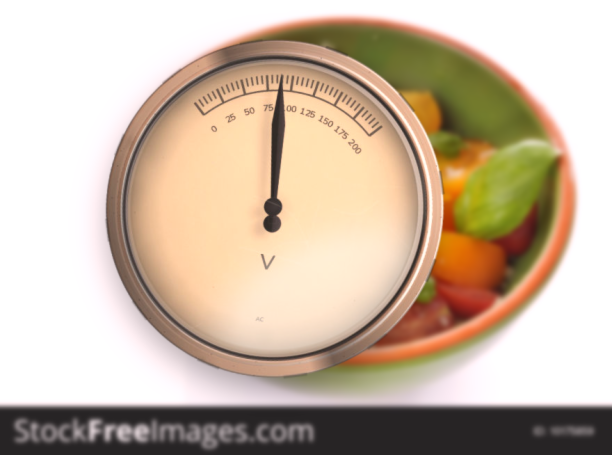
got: 90 V
